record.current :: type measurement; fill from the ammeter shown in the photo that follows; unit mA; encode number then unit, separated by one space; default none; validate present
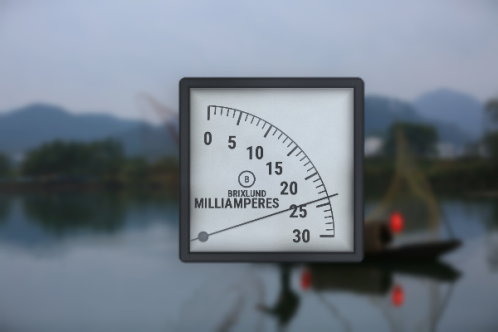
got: 24 mA
